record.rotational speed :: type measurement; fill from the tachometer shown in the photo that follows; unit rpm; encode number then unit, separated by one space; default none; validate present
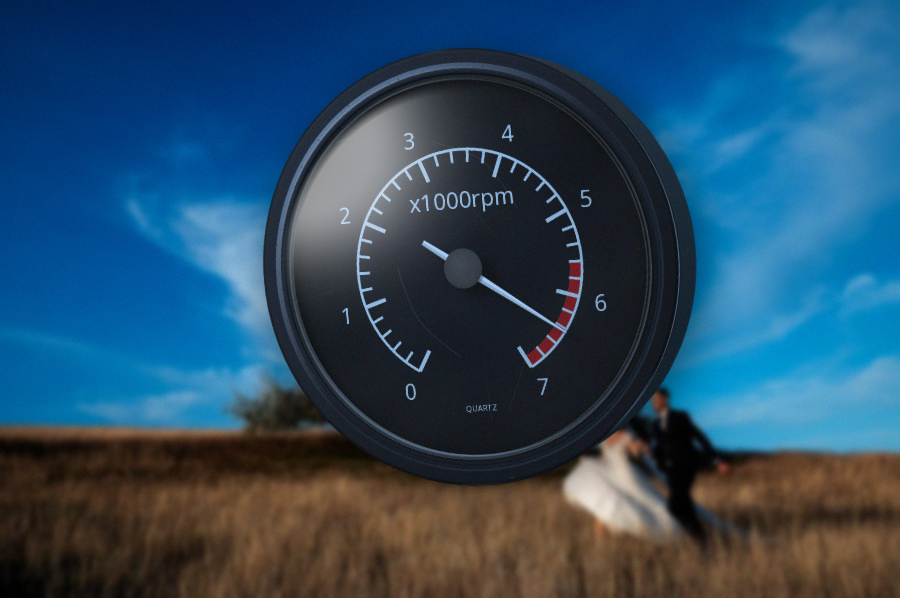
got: 6400 rpm
